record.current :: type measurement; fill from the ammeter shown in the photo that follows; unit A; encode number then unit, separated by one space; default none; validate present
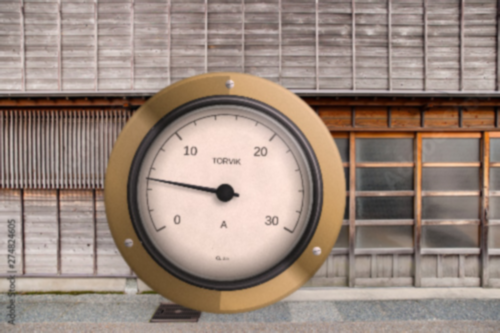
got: 5 A
